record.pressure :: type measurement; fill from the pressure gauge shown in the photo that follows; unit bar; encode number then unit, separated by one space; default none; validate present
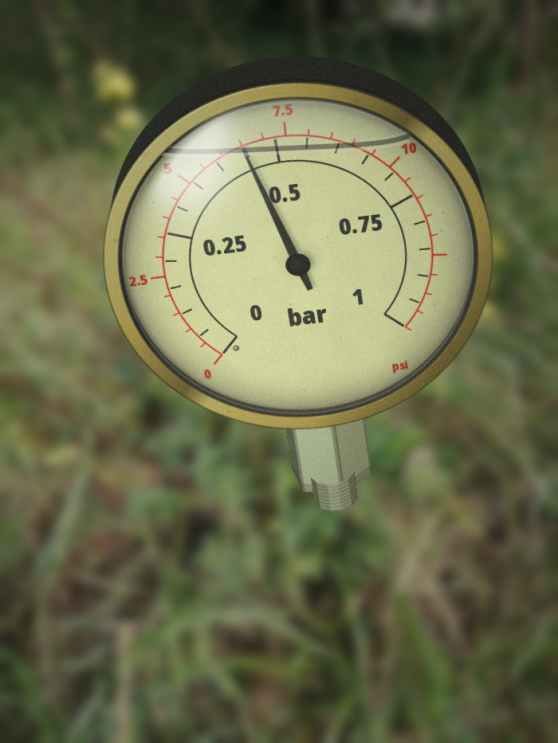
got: 0.45 bar
